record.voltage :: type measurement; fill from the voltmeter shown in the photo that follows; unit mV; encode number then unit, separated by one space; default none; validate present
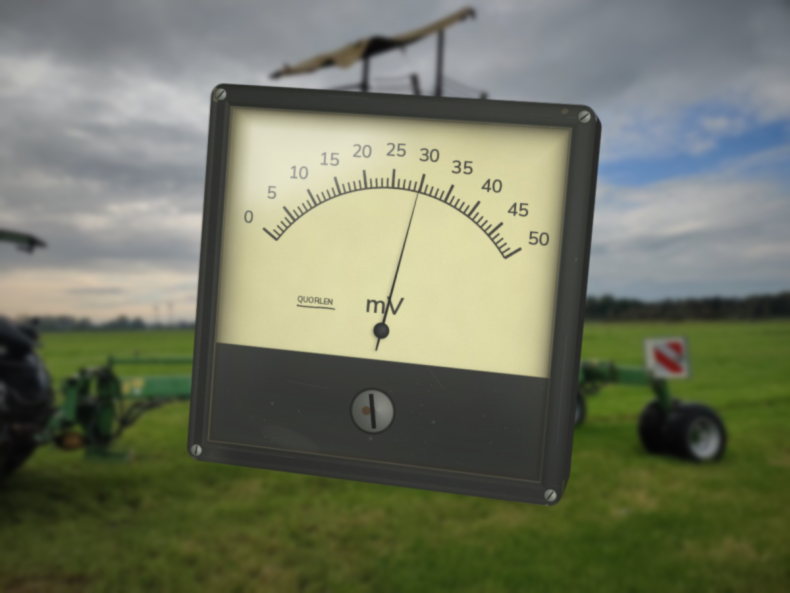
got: 30 mV
